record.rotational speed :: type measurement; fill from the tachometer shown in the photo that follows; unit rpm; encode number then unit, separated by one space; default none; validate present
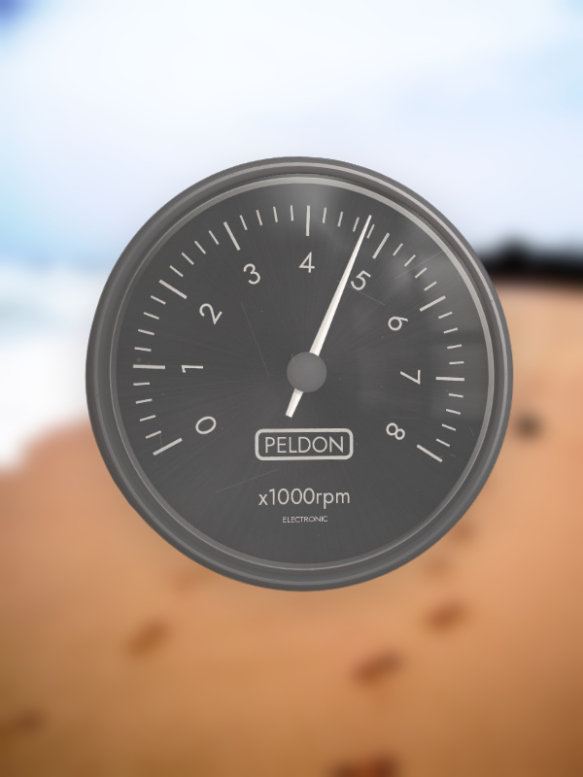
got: 4700 rpm
